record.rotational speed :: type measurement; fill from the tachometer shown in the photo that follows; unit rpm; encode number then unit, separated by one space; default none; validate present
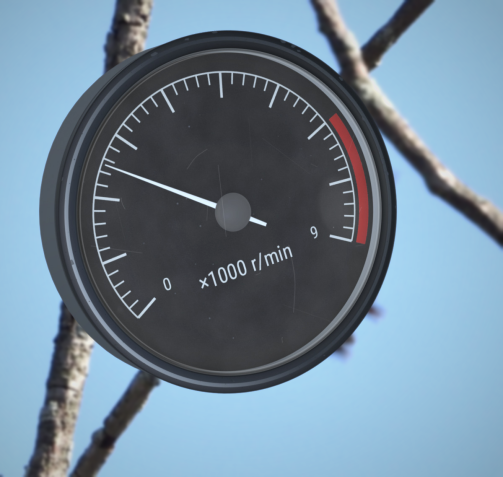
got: 2500 rpm
